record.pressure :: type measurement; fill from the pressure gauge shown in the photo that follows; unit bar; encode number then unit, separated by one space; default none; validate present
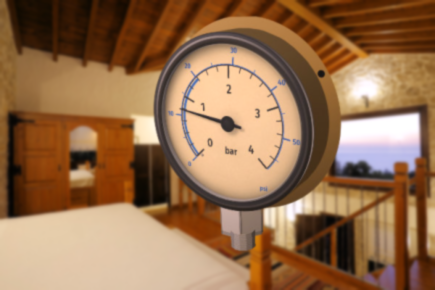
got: 0.8 bar
